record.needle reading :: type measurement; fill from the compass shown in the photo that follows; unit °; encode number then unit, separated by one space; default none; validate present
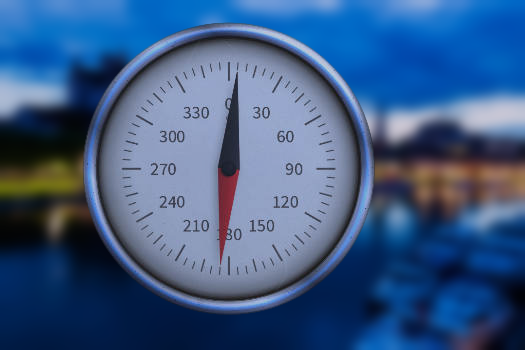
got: 185 °
